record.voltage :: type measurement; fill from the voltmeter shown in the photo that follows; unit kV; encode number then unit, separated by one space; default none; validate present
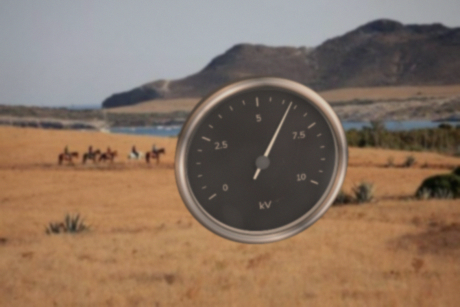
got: 6.25 kV
